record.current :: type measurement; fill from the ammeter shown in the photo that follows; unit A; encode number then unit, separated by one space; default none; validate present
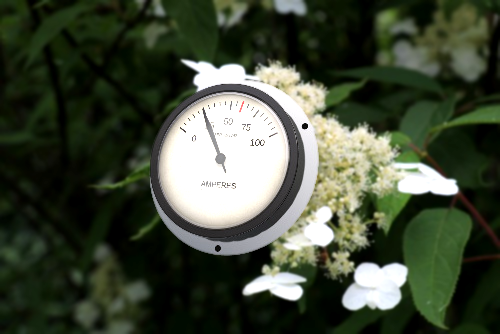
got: 25 A
